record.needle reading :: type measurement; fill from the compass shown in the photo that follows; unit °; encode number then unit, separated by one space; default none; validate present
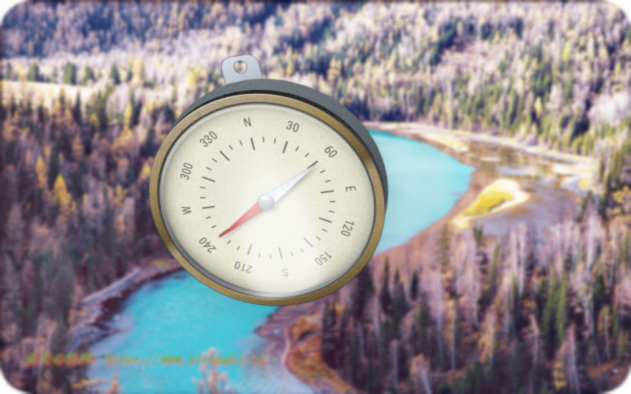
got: 240 °
